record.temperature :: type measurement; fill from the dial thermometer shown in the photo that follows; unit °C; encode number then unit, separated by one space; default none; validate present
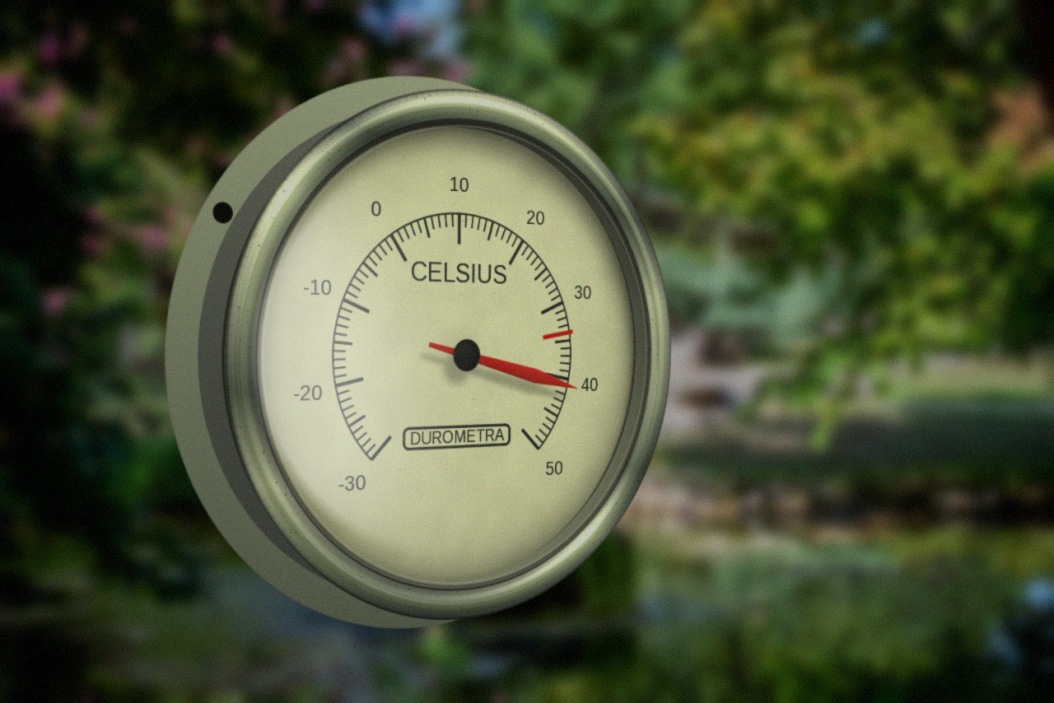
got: 41 °C
